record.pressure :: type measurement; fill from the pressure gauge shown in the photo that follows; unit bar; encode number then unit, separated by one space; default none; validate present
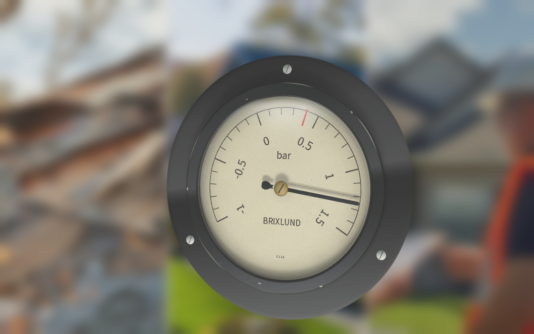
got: 1.25 bar
